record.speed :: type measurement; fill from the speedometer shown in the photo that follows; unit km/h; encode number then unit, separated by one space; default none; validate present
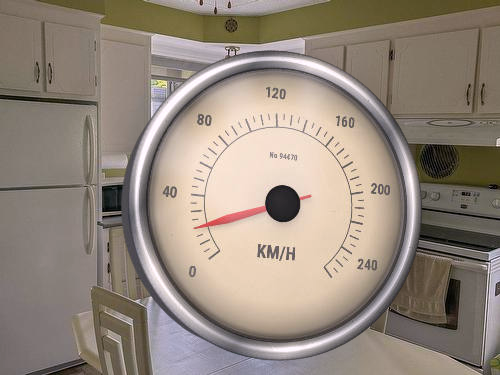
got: 20 km/h
